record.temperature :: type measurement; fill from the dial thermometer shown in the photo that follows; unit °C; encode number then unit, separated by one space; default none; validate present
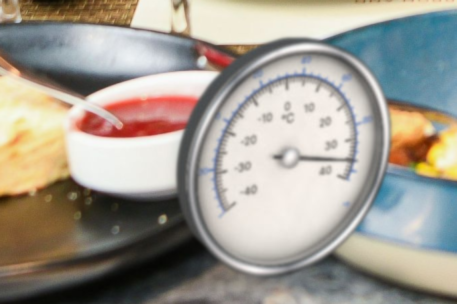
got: 35 °C
